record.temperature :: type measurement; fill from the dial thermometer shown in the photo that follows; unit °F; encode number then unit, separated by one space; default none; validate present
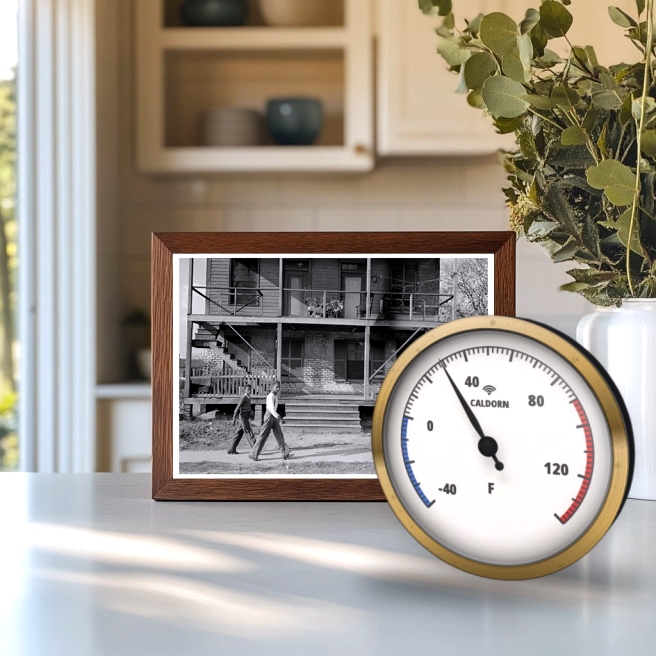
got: 30 °F
